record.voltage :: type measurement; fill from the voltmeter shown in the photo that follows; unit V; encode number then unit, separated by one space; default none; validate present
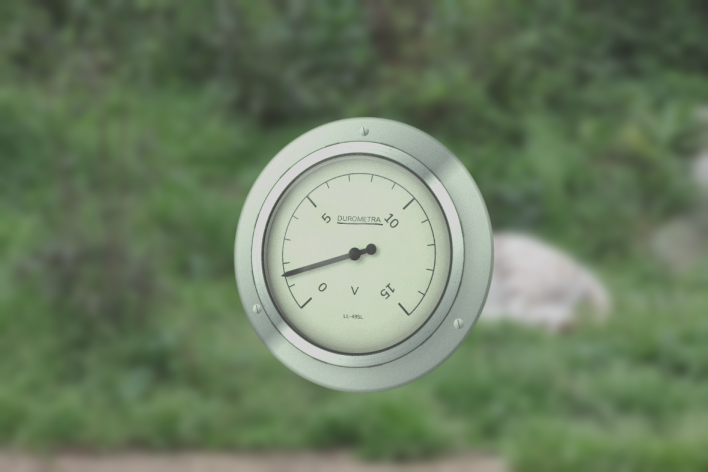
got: 1.5 V
